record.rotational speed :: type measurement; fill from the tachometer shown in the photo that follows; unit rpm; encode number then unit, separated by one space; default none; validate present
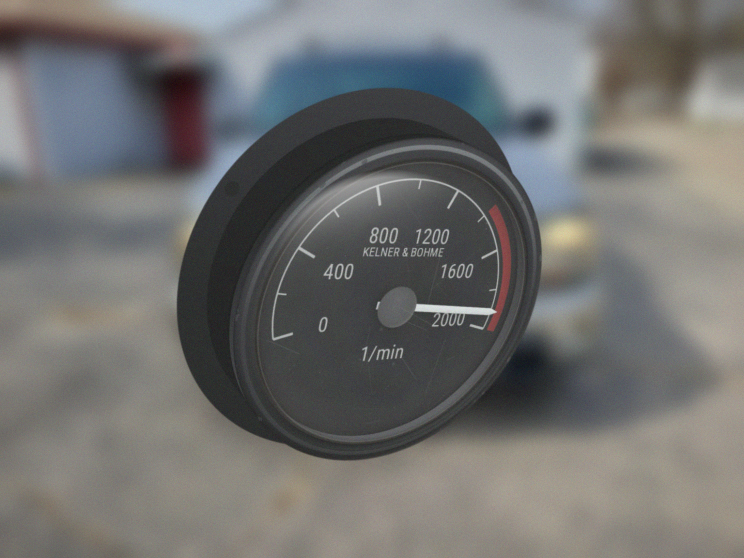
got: 1900 rpm
